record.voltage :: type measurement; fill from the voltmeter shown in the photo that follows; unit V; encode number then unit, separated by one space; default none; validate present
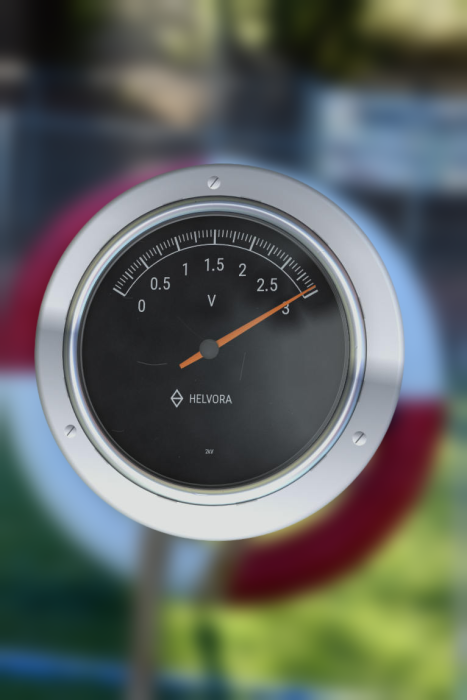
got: 2.95 V
